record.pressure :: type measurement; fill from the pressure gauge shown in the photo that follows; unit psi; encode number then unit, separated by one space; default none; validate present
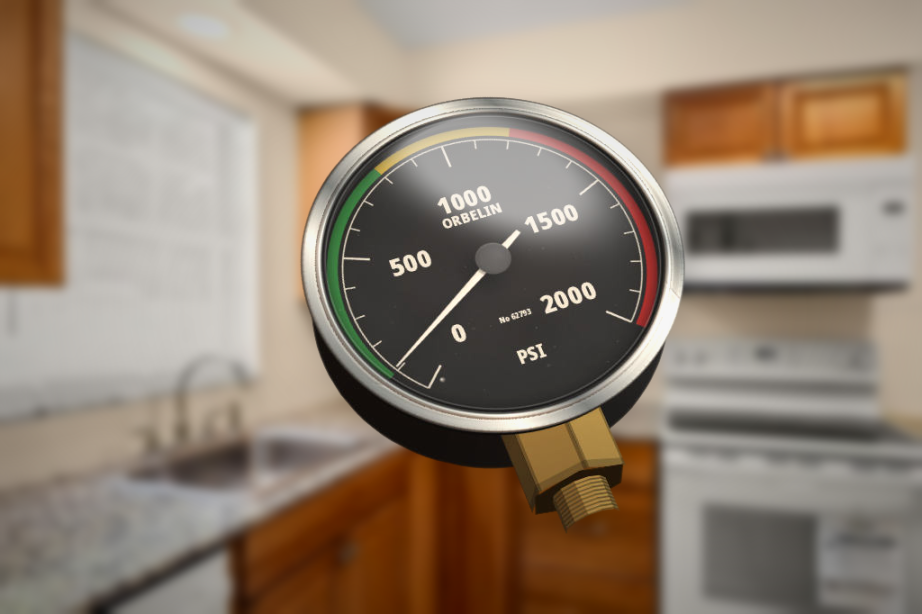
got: 100 psi
